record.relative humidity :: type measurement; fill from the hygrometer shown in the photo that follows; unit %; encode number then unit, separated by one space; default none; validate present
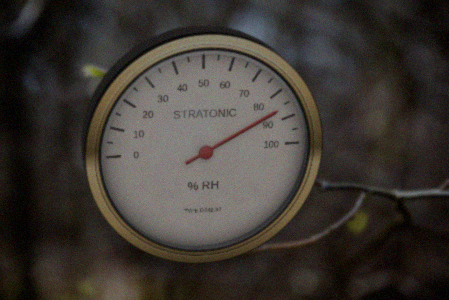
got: 85 %
